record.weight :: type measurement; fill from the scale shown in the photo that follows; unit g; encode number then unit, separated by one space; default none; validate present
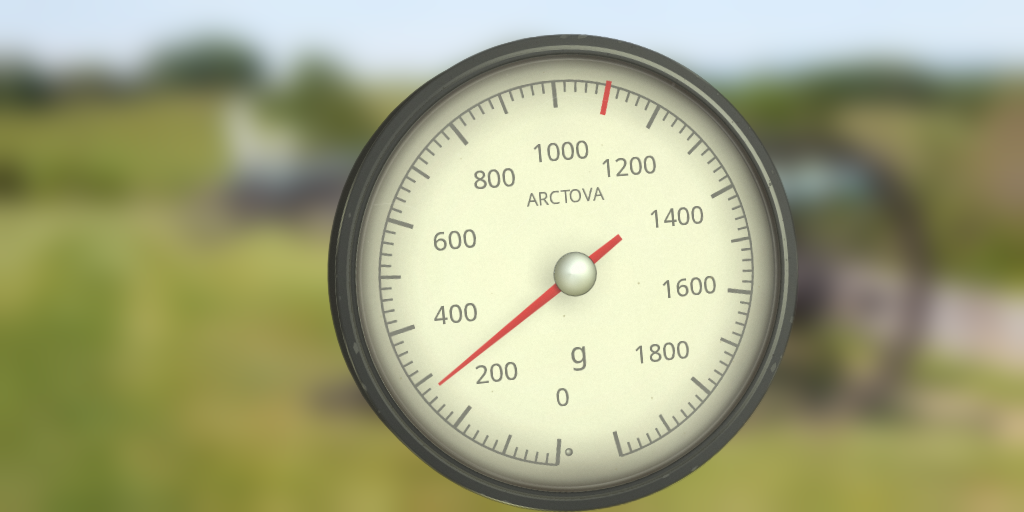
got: 280 g
